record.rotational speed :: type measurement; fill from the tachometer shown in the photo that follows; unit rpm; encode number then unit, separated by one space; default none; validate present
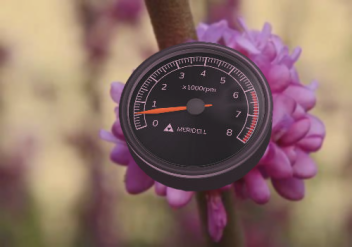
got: 500 rpm
